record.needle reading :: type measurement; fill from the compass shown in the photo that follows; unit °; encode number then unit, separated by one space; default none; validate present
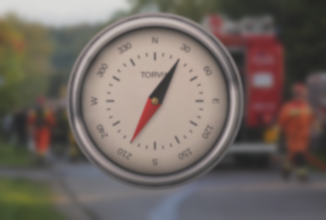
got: 210 °
